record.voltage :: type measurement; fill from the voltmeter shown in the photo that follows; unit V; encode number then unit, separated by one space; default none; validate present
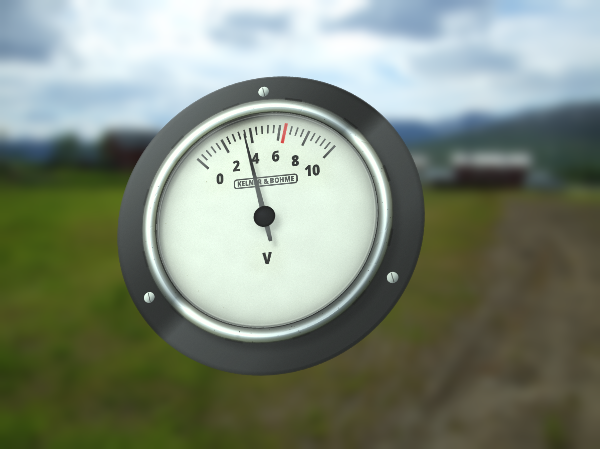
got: 3.6 V
